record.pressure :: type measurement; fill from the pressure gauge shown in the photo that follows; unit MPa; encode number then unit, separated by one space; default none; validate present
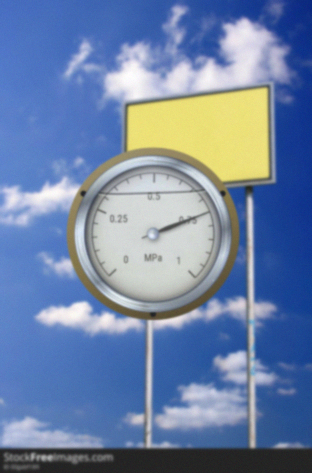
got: 0.75 MPa
